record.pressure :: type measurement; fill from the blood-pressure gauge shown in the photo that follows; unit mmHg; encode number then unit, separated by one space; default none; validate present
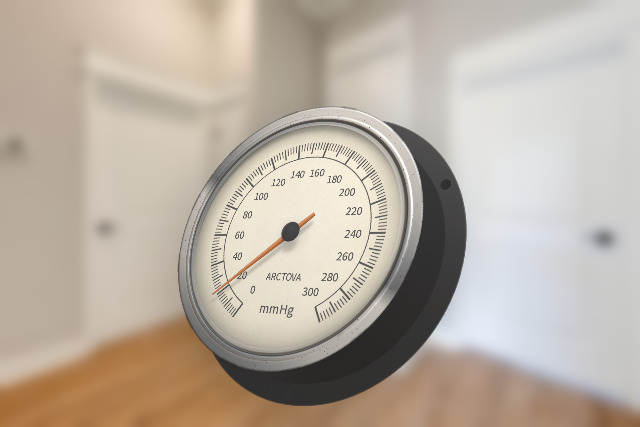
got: 20 mmHg
